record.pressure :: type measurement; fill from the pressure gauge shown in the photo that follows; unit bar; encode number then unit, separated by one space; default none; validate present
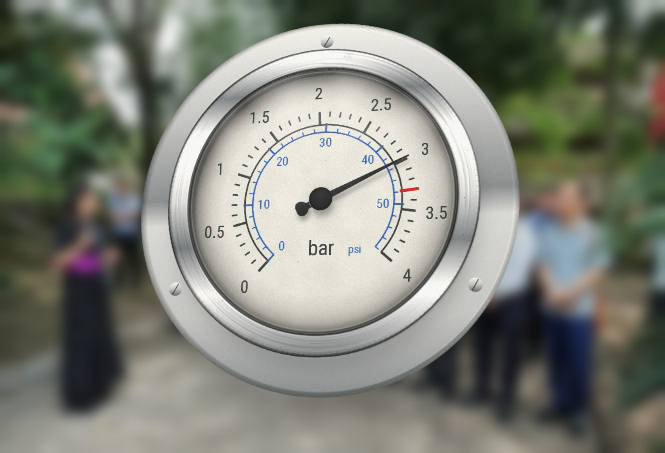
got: 3 bar
